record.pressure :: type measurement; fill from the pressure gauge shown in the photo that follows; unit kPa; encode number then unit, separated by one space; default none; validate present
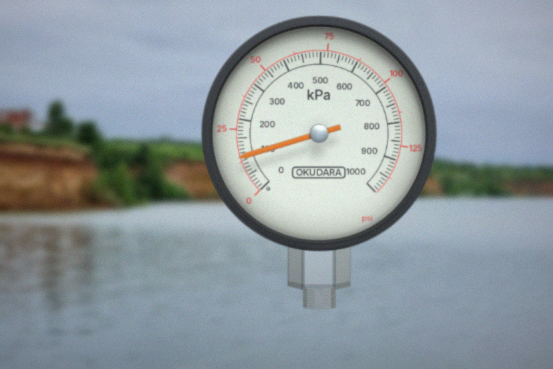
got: 100 kPa
